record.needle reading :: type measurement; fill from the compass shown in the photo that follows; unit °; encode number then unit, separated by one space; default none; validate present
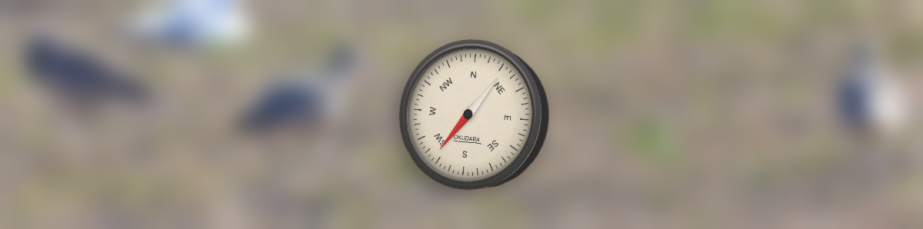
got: 215 °
